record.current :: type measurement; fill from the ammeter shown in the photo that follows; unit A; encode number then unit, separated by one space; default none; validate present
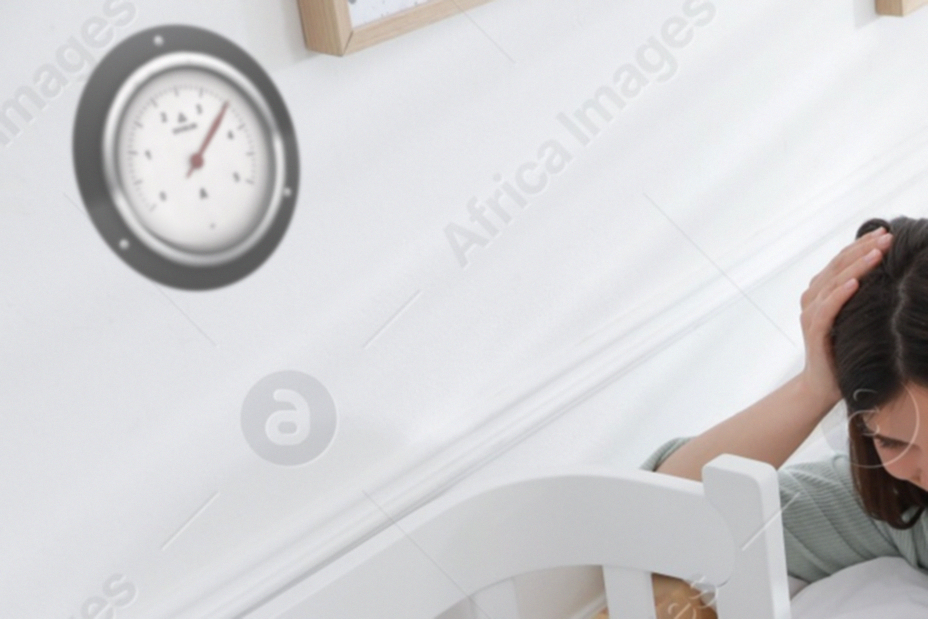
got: 3.5 A
